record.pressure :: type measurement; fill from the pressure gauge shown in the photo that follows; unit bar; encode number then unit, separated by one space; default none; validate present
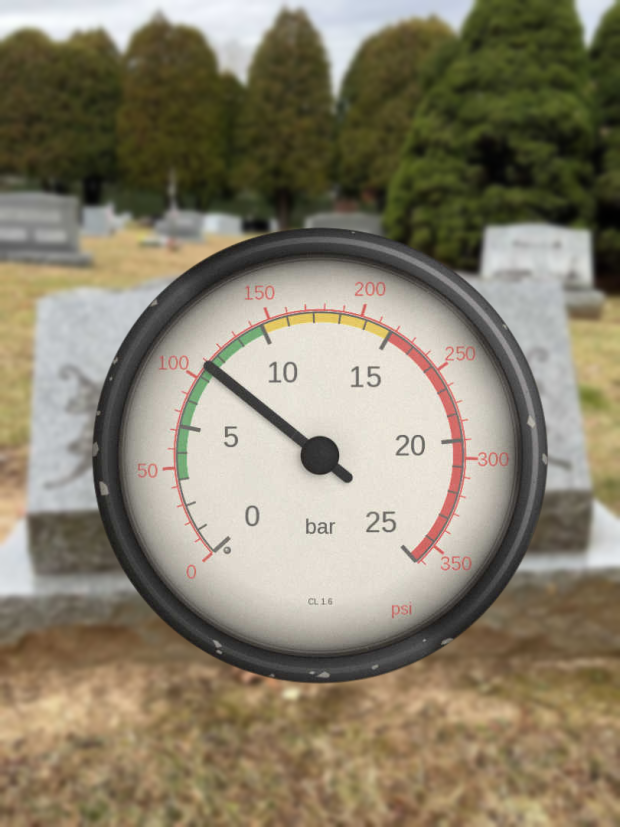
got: 7.5 bar
